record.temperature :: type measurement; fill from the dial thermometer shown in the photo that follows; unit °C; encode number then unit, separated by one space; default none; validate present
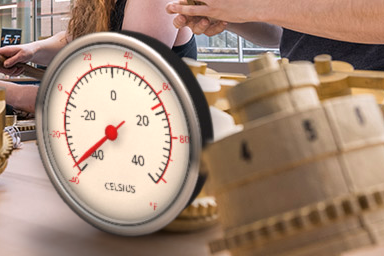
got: -38 °C
